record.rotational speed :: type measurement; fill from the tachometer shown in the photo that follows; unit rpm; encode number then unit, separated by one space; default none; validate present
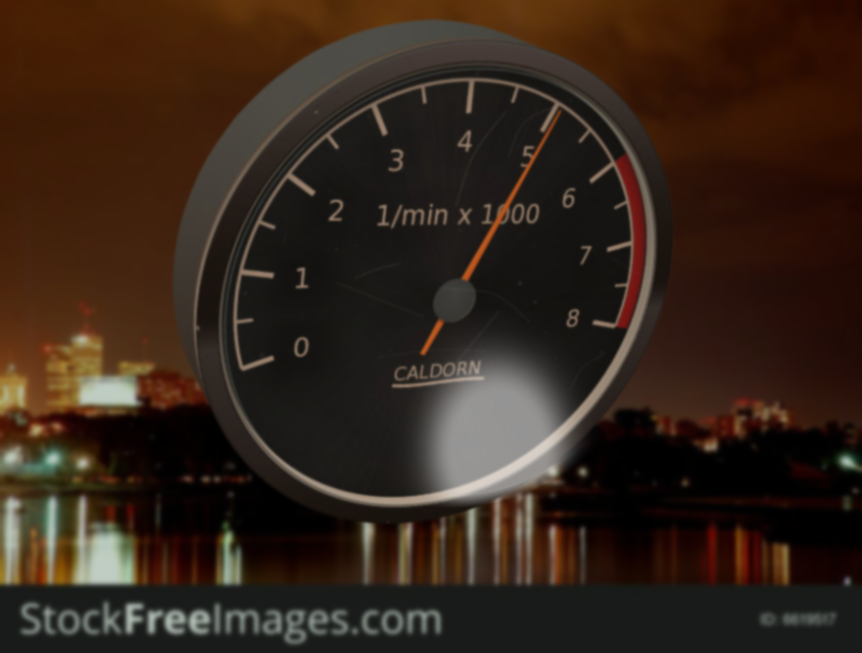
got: 5000 rpm
